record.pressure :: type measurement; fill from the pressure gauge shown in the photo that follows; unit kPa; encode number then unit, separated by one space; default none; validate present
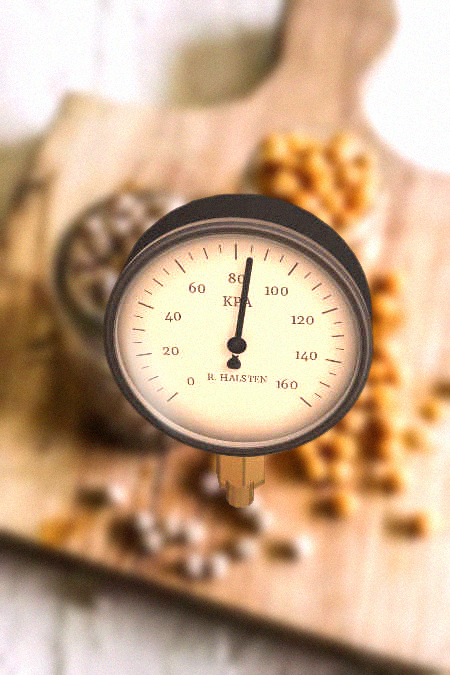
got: 85 kPa
